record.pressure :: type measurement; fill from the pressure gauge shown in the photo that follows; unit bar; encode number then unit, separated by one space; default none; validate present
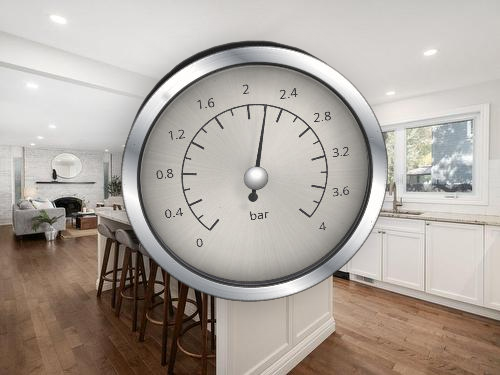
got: 2.2 bar
